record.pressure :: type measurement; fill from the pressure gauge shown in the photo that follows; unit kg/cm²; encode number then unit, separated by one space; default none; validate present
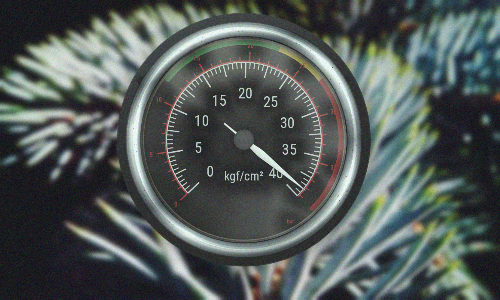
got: 39 kg/cm²
